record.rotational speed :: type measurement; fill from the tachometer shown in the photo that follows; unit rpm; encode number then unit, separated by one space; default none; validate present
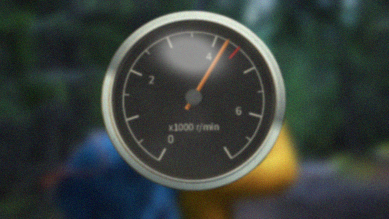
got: 4250 rpm
